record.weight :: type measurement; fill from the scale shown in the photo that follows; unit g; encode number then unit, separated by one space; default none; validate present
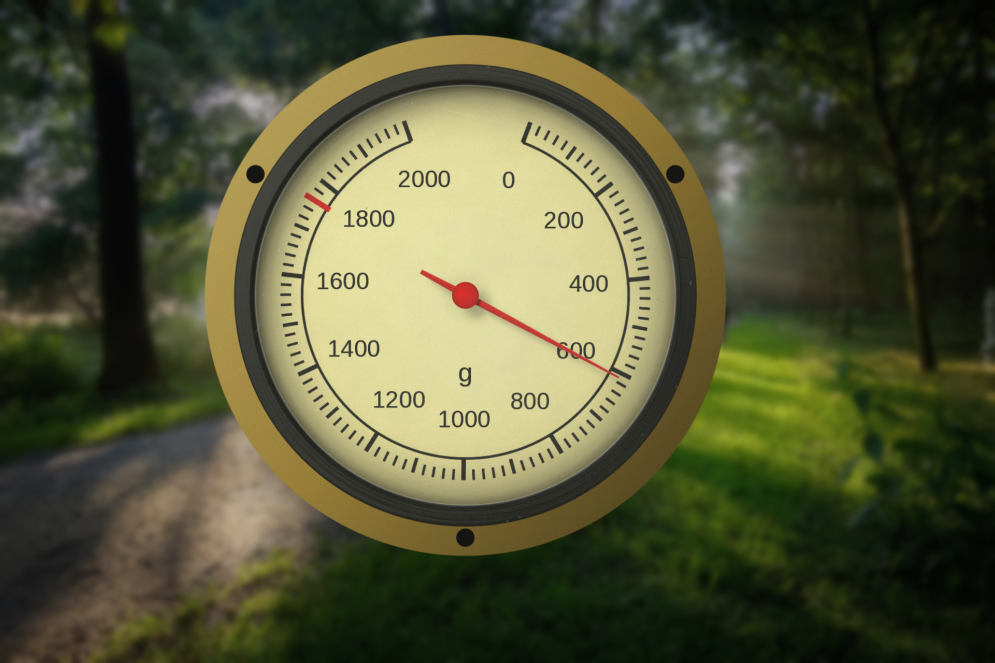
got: 610 g
